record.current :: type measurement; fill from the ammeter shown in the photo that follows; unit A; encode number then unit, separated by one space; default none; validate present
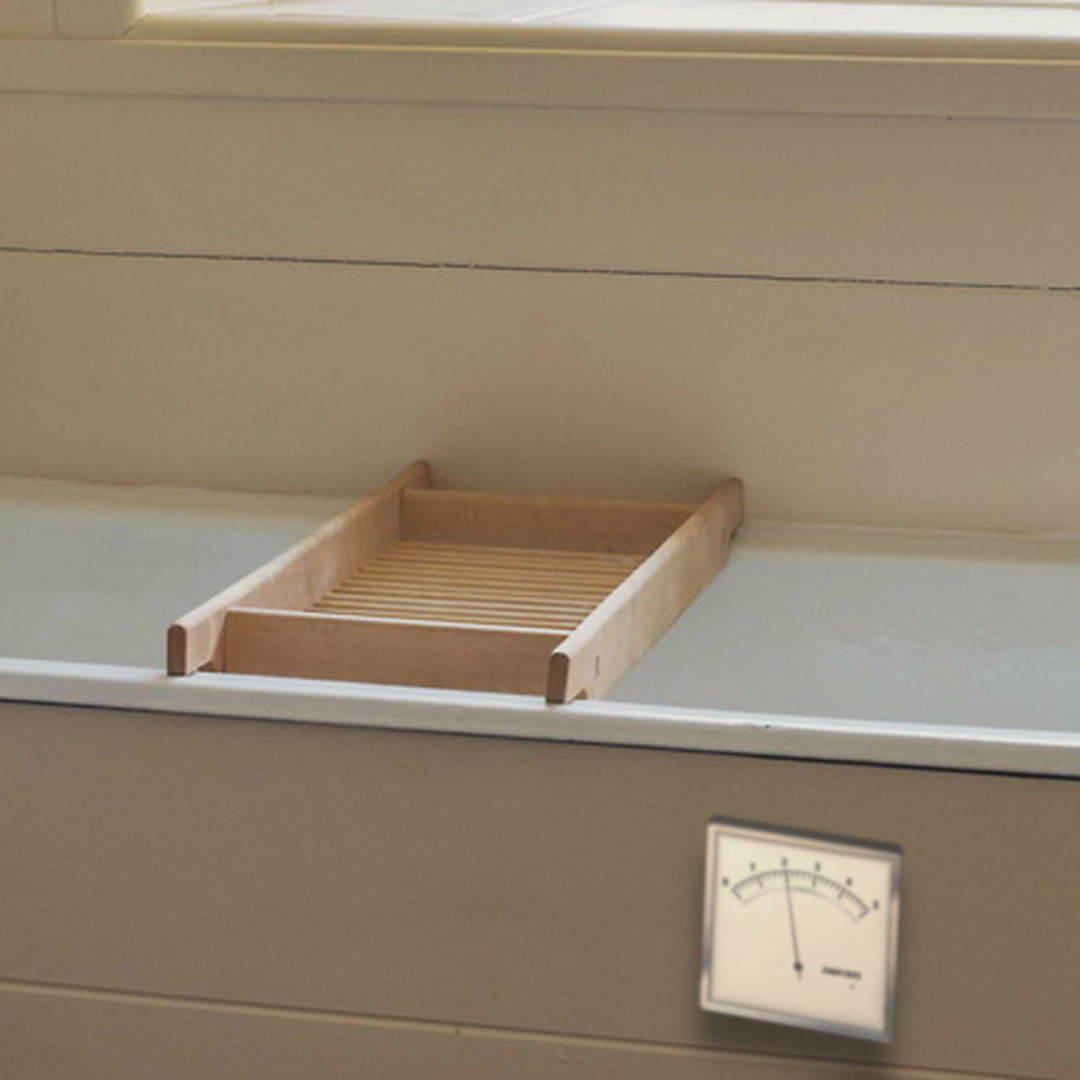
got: 2 A
